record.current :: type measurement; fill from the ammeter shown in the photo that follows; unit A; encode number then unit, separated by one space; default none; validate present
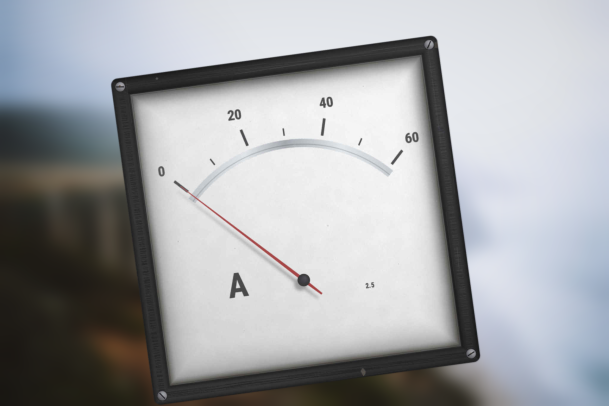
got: 0 A
